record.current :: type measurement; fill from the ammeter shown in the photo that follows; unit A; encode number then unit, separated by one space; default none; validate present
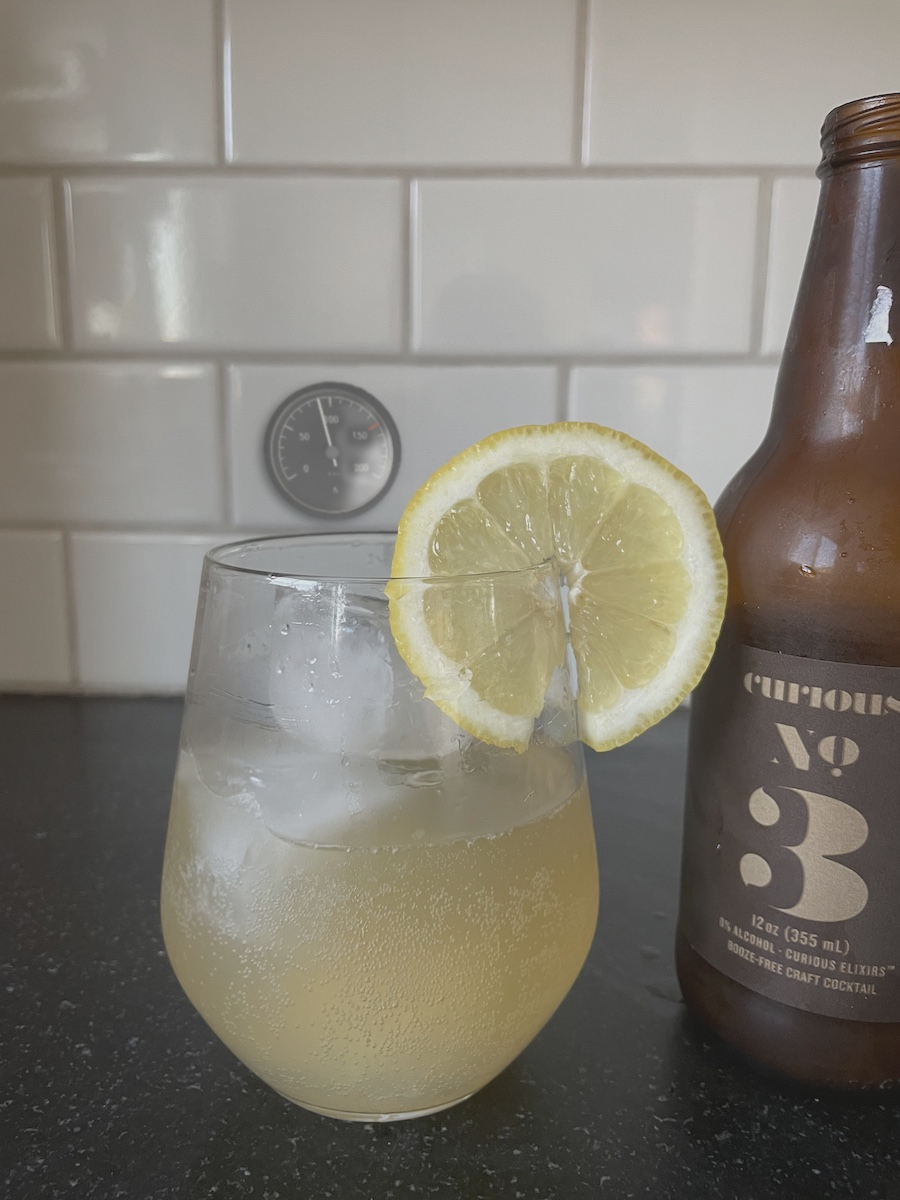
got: 90 A
